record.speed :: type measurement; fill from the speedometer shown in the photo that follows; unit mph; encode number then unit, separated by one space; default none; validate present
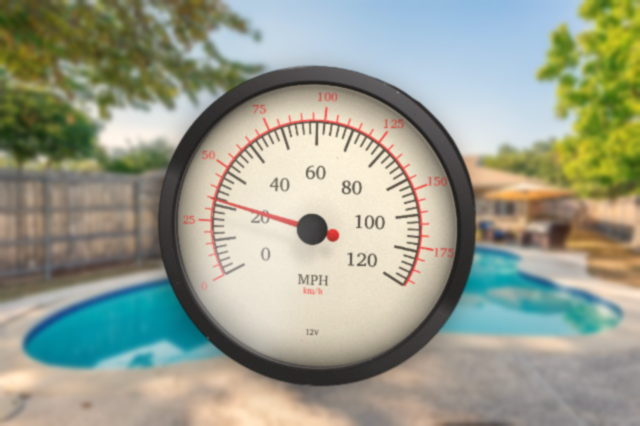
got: 22 mph
